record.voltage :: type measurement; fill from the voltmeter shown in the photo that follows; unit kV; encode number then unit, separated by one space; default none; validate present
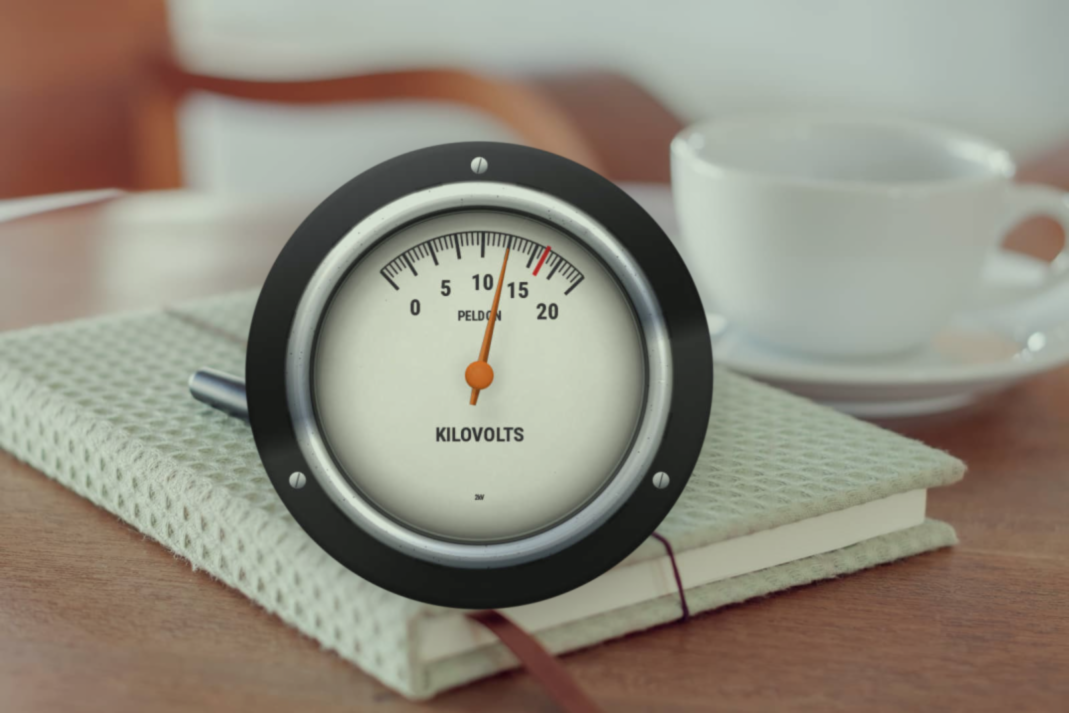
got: 12.5 kV
